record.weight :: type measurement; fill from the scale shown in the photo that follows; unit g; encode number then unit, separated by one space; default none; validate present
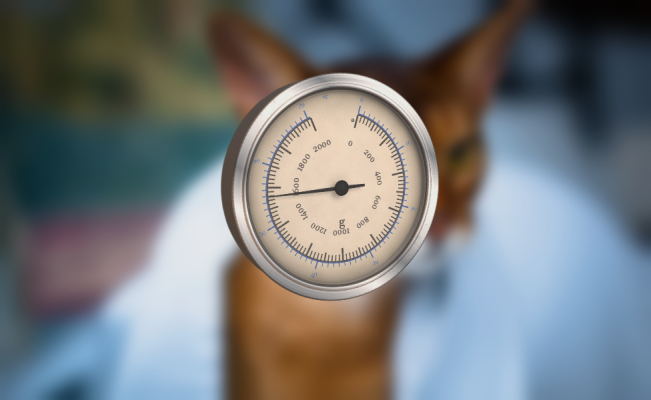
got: 1560 g
